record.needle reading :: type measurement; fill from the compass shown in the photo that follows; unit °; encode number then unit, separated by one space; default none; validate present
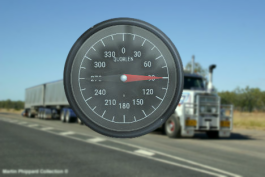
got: 90 °
